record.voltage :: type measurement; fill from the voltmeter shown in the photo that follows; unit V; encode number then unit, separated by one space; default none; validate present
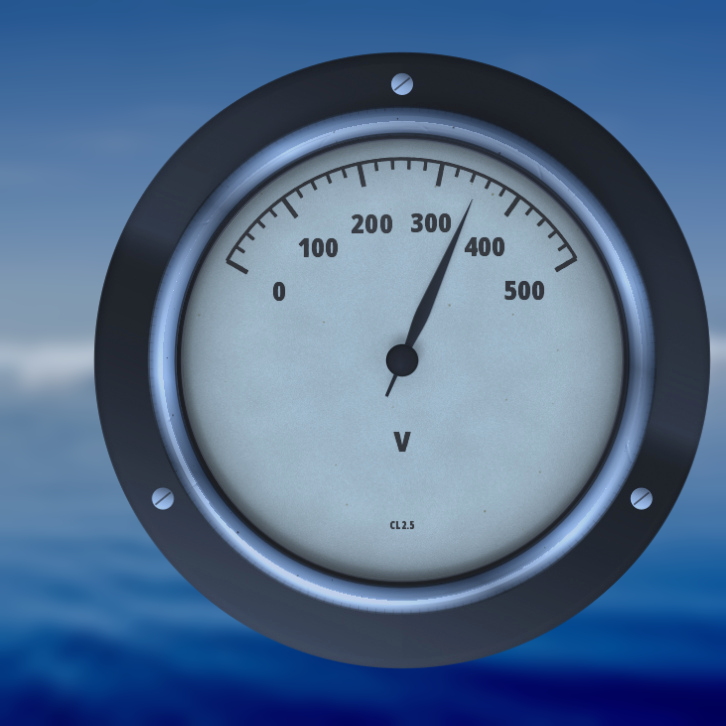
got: 350 V
